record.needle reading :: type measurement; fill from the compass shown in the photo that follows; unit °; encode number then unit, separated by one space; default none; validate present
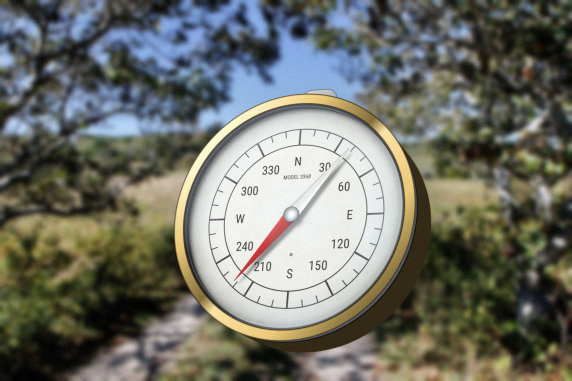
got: 220 °
